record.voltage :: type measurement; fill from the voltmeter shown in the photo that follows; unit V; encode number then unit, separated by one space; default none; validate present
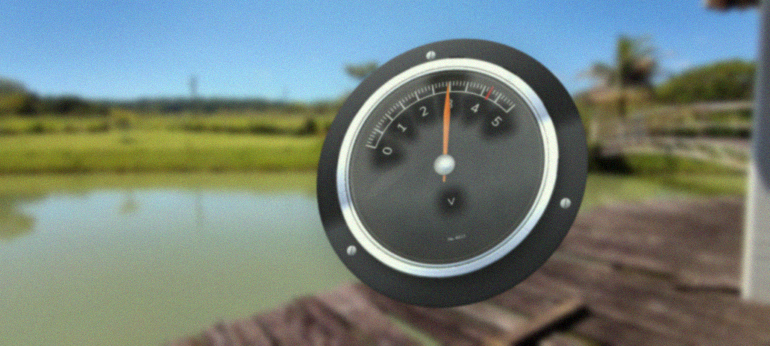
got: 3 V
